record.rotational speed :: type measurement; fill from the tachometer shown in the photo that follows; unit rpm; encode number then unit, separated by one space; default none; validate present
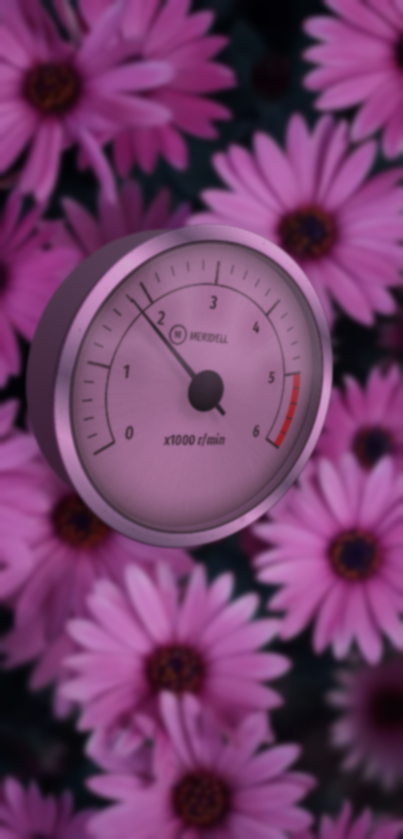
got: 1800 rpm
